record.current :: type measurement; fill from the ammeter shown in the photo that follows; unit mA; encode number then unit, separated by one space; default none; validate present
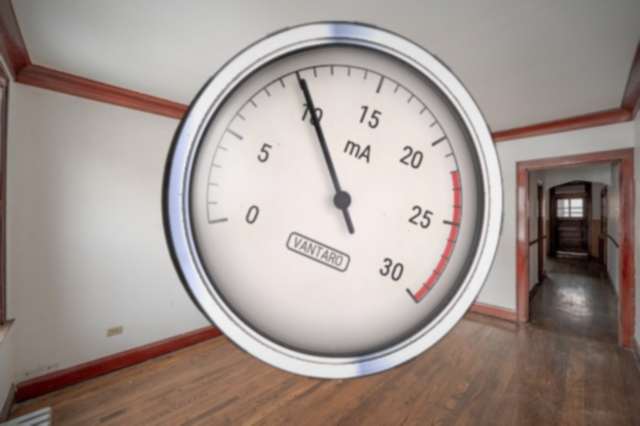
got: 10 mA
